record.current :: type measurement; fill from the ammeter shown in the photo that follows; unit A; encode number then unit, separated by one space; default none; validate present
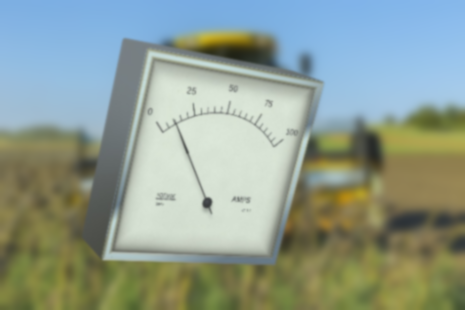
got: 10 A
